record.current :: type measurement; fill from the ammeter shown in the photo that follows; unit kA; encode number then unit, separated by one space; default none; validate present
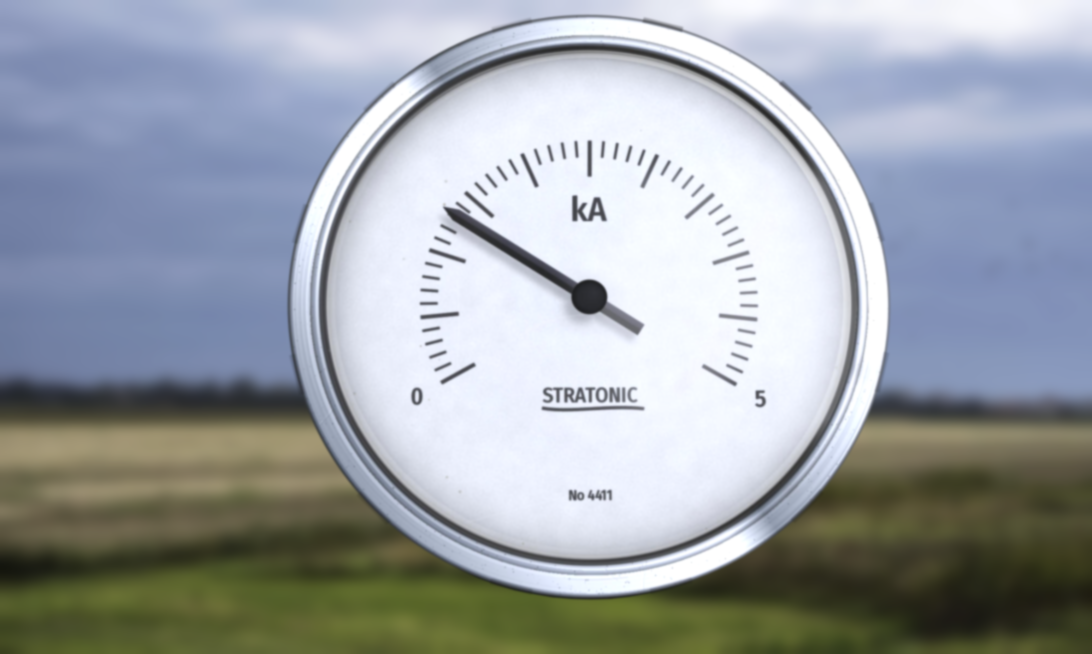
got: 1.3 kA
